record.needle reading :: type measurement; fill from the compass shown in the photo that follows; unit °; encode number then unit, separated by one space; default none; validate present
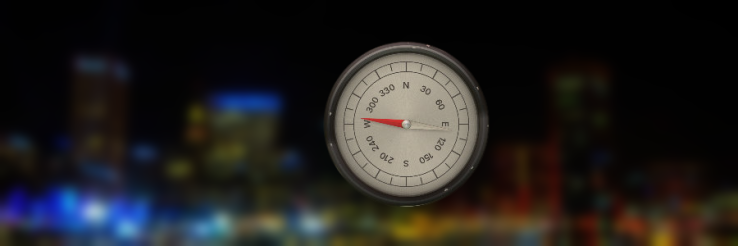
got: 277.5 °
